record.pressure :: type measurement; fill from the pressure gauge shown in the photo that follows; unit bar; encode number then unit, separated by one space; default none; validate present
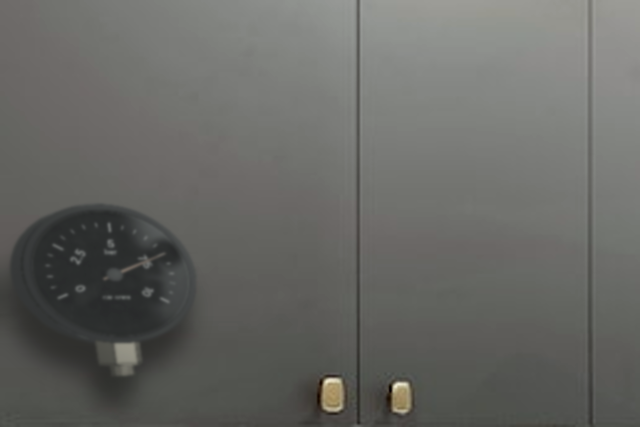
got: 7.5 bar
